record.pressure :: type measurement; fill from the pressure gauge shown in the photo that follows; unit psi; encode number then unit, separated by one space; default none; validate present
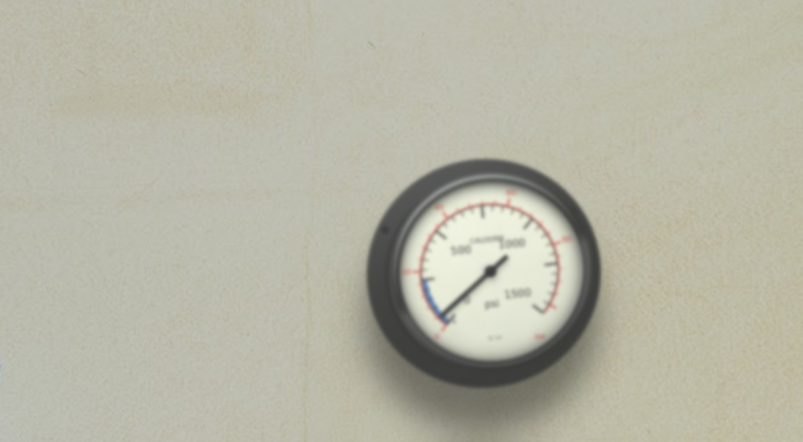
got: 50 psi
